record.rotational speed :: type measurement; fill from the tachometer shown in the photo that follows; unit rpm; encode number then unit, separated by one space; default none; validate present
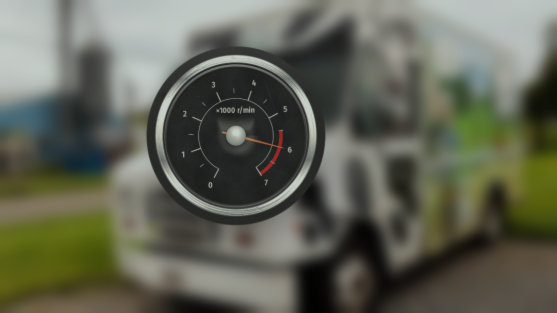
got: 6000 rpm
